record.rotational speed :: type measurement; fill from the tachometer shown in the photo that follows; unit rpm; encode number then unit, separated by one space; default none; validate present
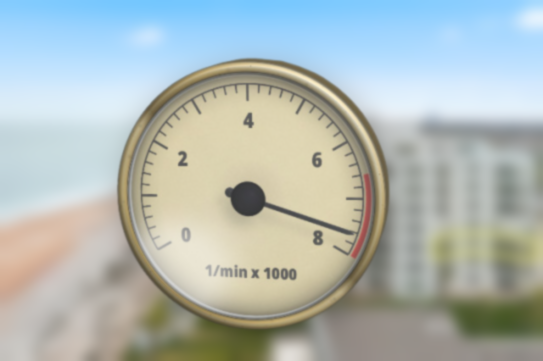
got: 7600 rpm
